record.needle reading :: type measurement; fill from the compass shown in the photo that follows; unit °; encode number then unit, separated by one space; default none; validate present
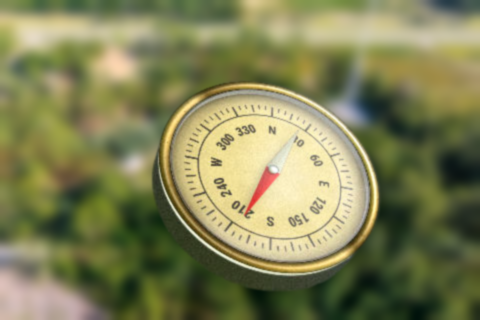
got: 205 °
